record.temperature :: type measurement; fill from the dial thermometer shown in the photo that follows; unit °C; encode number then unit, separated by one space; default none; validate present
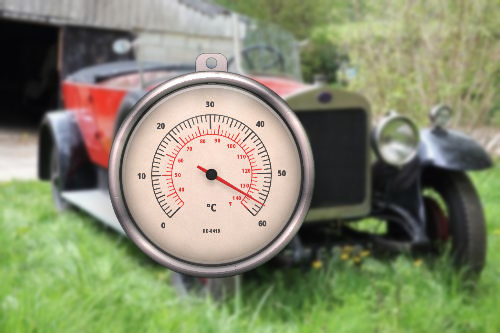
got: 57 °C
